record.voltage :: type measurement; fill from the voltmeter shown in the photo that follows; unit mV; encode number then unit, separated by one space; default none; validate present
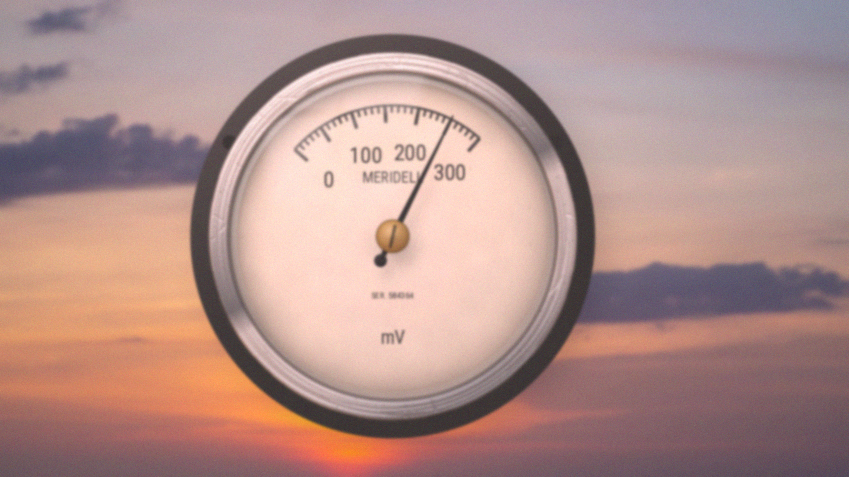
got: 250 mV
